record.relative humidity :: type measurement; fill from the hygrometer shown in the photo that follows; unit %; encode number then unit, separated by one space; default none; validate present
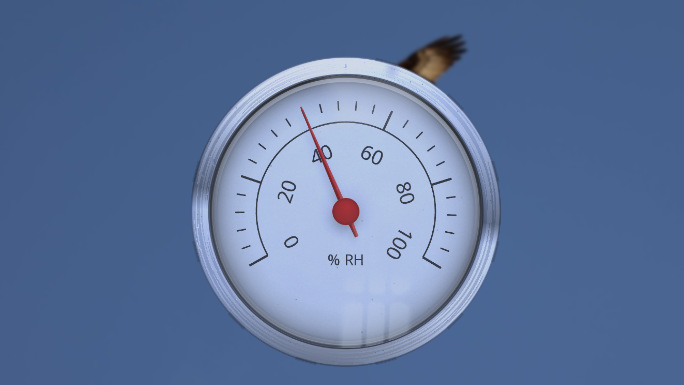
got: 40 %
